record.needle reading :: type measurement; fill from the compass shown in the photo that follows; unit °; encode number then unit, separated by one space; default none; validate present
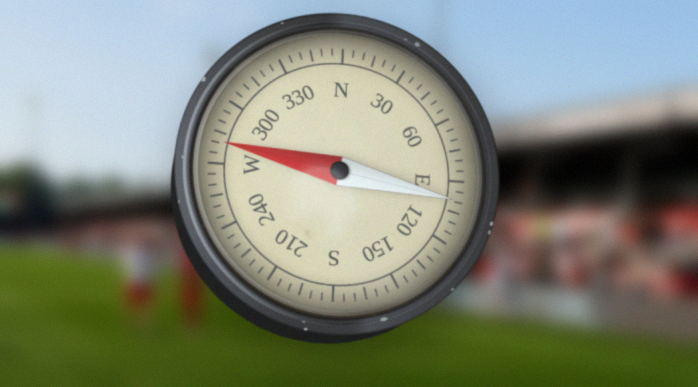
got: 280 °
